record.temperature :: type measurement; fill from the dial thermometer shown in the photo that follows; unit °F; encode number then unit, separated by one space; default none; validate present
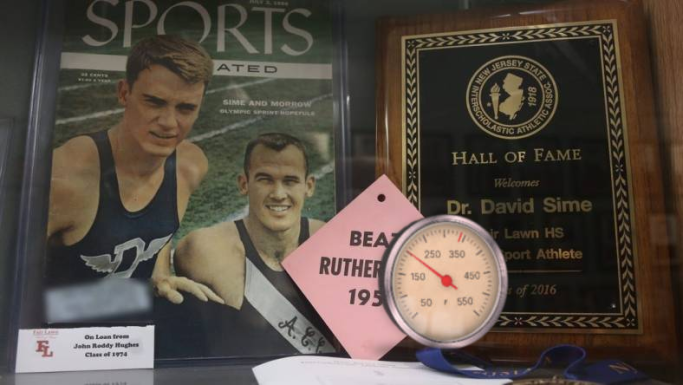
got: 200 °F
